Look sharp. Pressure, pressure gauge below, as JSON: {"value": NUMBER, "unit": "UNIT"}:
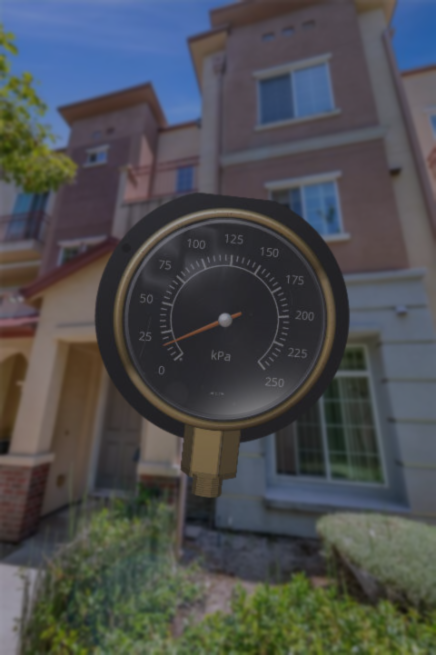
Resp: {"value": 15, "unit": "kPa"}
